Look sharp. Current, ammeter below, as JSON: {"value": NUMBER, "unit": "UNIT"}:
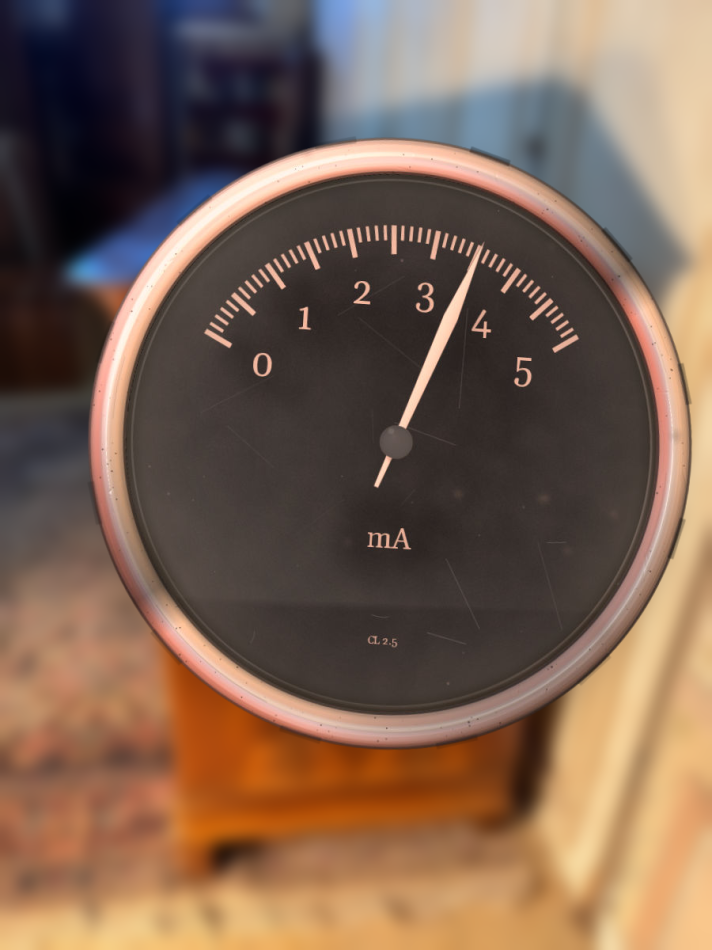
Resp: {"value": 3.5, "unit": "mA"}
